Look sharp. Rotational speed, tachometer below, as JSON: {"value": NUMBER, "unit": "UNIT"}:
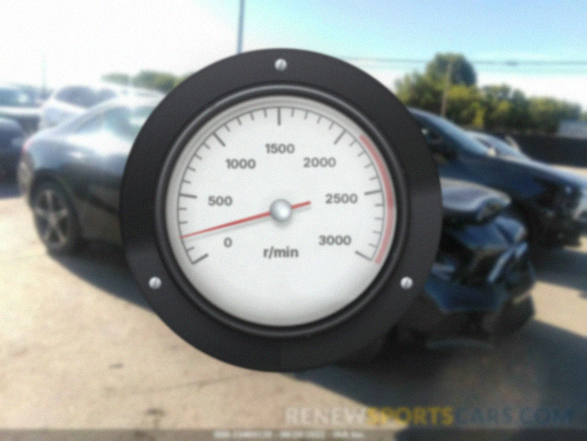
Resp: {"value": 200, "unit": "rpm"}
